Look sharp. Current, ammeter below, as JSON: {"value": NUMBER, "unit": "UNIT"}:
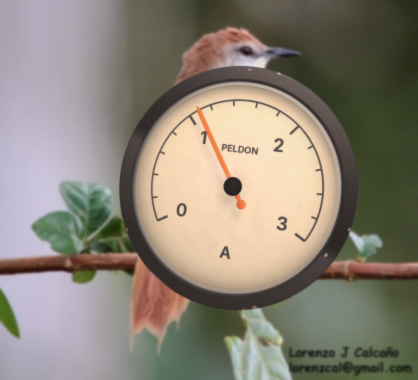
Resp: {"value": 1.1, "unit": "A"}
